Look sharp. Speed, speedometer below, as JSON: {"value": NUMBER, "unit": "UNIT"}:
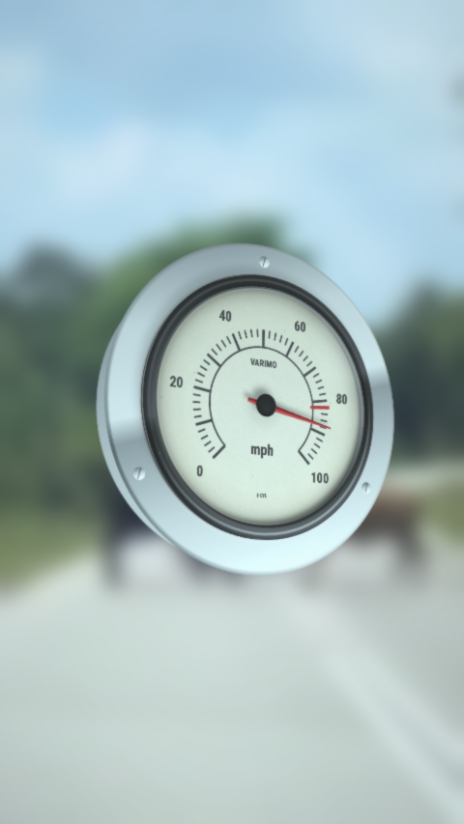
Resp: {"value": 88, "unit": "mph"}
